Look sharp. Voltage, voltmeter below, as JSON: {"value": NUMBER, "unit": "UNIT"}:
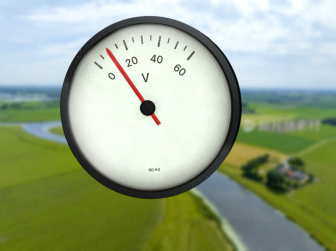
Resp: {"value": 10, "unit": "V"}
